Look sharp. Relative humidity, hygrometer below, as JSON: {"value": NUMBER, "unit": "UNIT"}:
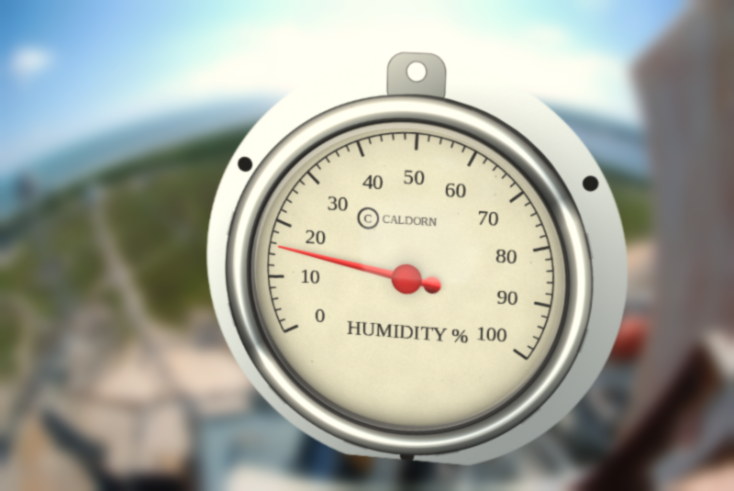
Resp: {"value": 16, "unit": "%"}
